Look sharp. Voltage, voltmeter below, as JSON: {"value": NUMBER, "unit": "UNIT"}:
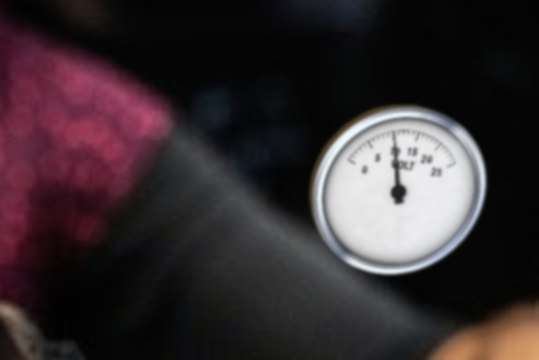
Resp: {"value": 10, "unit": "V"}
